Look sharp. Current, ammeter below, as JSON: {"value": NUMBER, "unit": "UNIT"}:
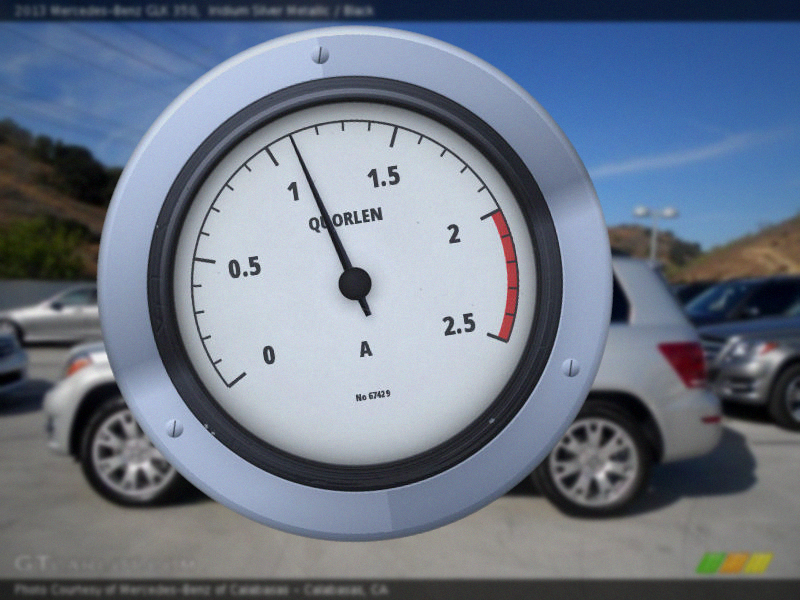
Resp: {"value": 1.1, "unit": "A"}
